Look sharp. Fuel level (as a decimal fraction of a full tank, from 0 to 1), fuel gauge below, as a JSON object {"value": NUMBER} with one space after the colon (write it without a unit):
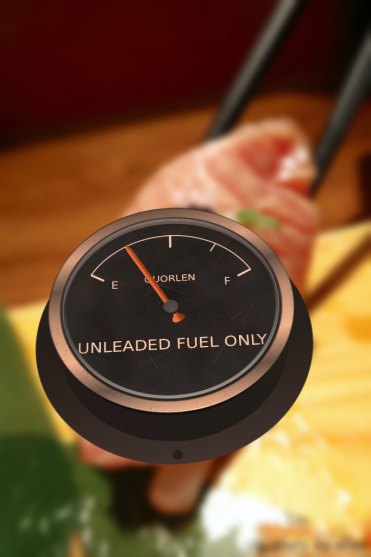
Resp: {"value": 0.25}
